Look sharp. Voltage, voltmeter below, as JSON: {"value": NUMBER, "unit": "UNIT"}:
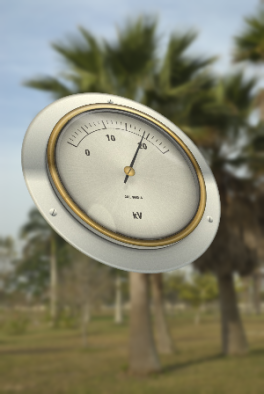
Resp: {"value": 19, "unit": "kV"}
